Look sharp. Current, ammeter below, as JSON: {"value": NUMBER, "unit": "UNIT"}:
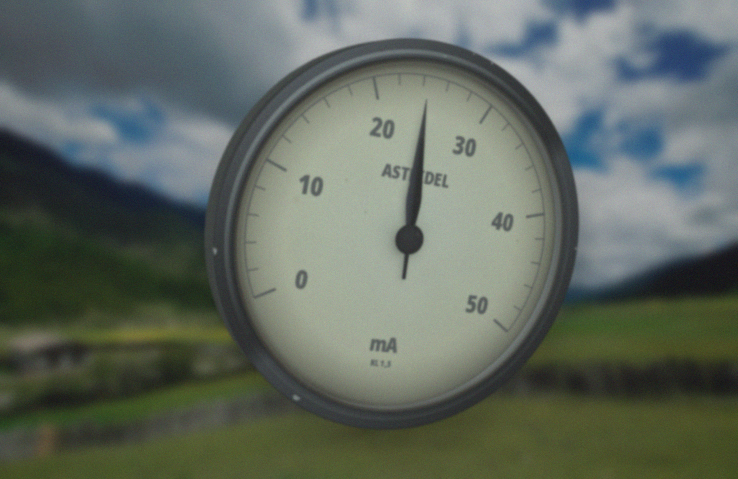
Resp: {"value": 24, "unit": "mA"}
